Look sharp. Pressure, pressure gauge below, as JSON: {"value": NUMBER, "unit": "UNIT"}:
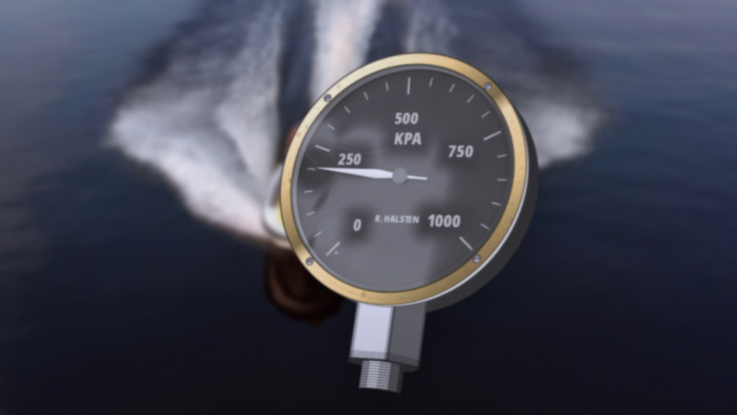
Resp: {"value": 200, "unit": "kPa"}
